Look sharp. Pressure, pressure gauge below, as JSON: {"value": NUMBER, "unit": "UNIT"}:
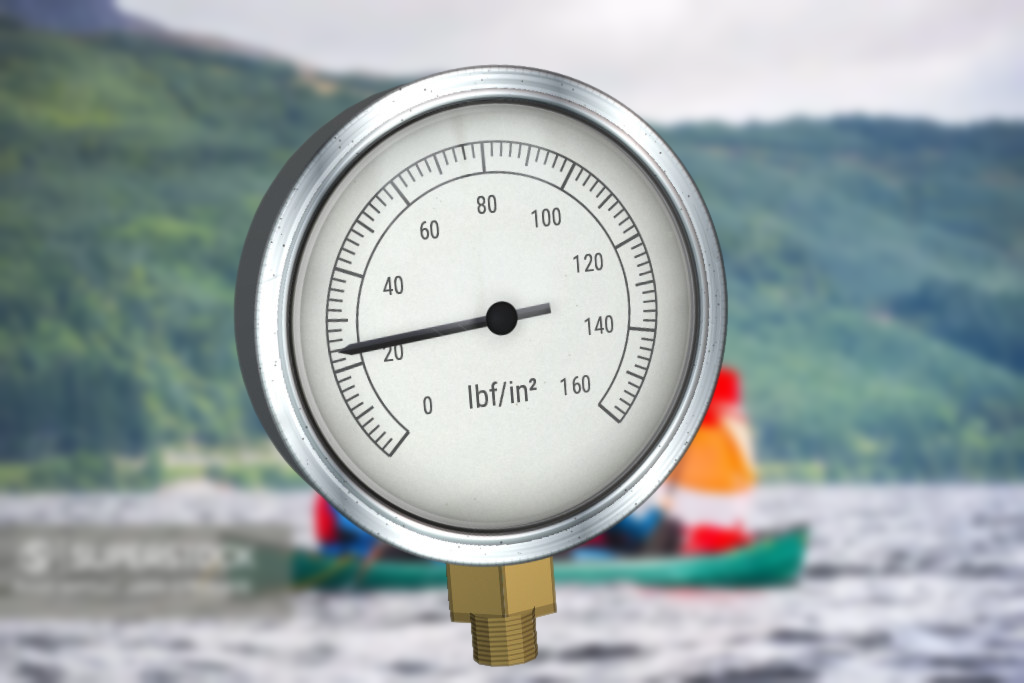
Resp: {"value": 24, "unit": "psi"}
